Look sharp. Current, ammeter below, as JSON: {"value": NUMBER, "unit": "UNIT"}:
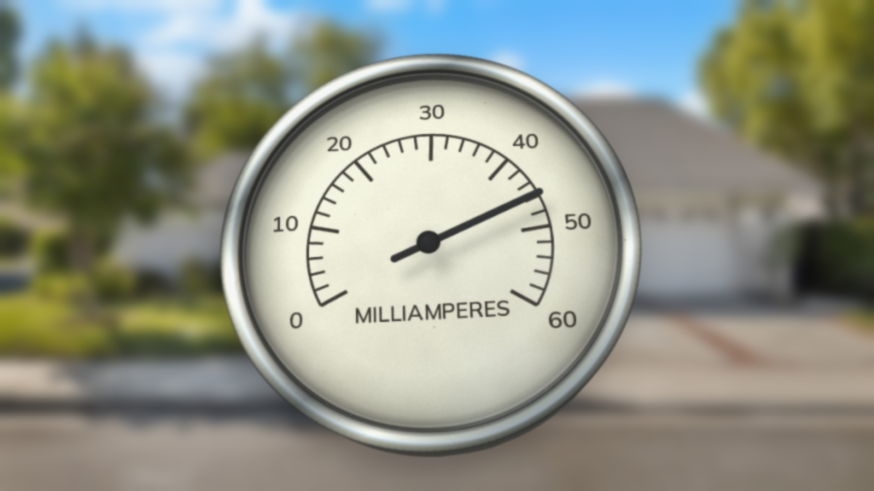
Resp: {"value": 46, "unit": "mA"}
